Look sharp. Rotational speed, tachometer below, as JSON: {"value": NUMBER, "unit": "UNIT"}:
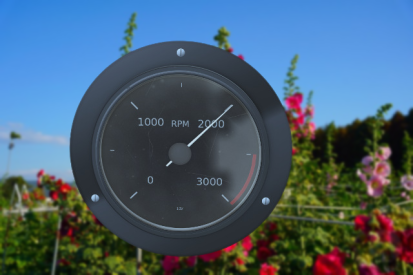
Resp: {"value": 2000, "unit": "rpm"}
